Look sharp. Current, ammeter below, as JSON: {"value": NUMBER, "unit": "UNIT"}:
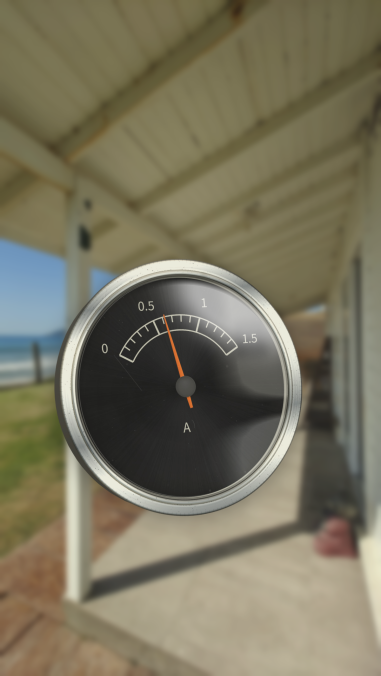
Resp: {"value": 0.6, "unit": "A"}
